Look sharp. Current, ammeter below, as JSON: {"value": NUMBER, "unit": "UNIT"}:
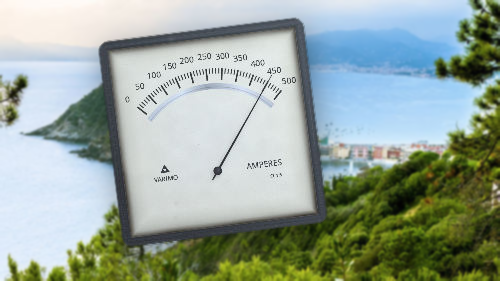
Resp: {"value": 450, "unit": "A"}
